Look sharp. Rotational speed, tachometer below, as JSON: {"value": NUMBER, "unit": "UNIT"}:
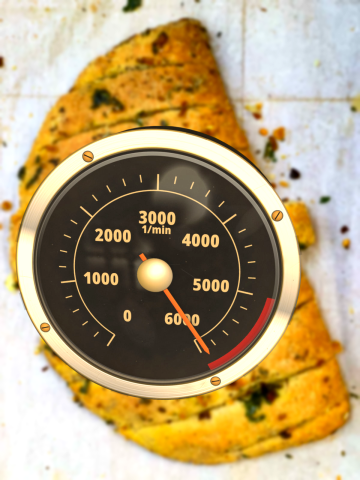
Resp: {"value": 5900, "unit": "rpm"}
